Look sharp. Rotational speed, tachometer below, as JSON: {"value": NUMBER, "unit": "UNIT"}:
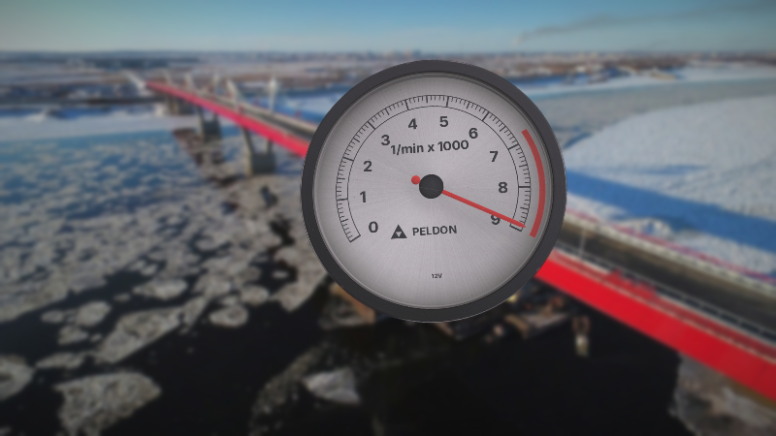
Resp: {"value": 8900, "unit": "rpm"}
